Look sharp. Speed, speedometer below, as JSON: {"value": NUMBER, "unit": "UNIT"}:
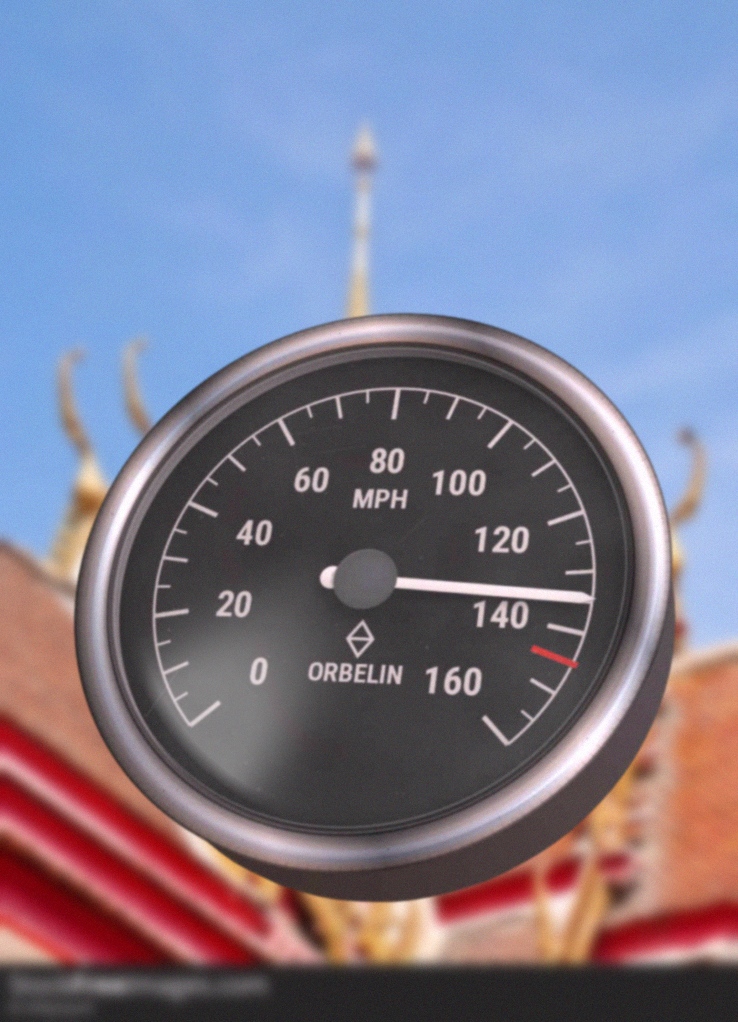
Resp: {"value": 135, "unit": "mph"}
